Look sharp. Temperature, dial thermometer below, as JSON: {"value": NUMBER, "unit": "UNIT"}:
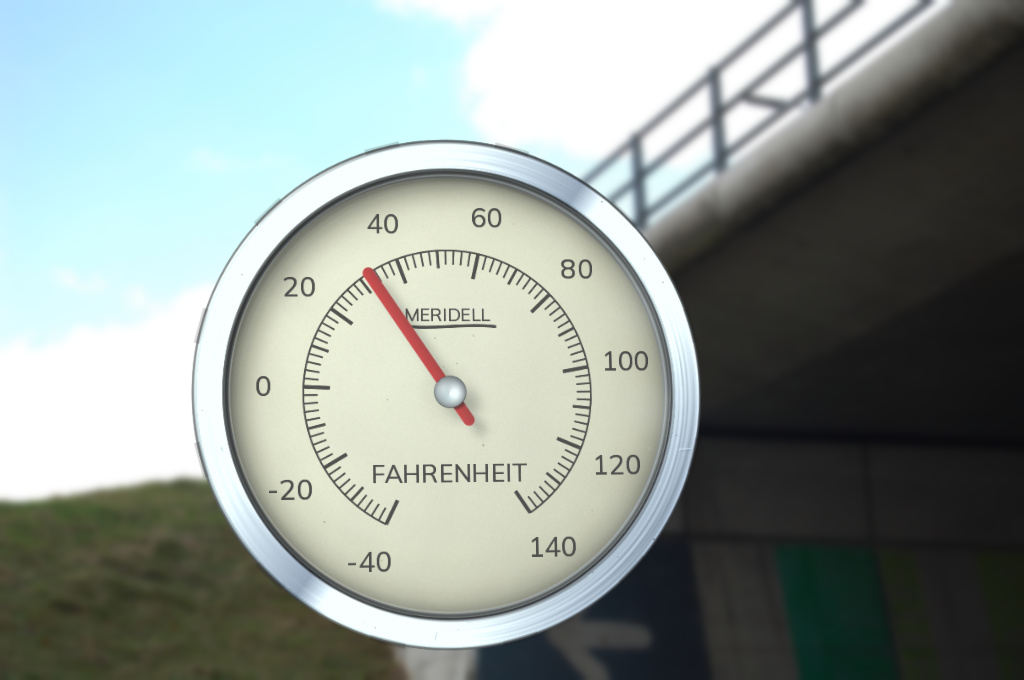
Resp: {"value": 32, "unit": "°F"}
